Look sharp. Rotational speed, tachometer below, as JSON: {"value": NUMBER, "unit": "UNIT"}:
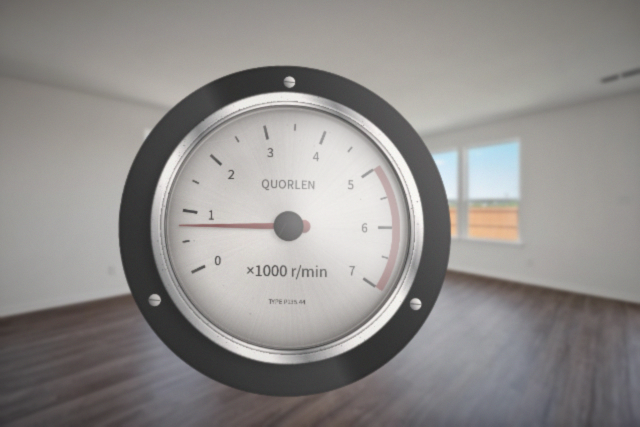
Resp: {"value": 750, "unit": "rpm"}
